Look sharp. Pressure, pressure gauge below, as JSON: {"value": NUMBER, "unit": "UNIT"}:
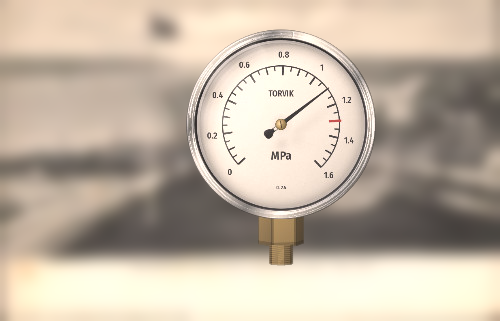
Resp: {"value": 1.1, "unit": "MPa"}
